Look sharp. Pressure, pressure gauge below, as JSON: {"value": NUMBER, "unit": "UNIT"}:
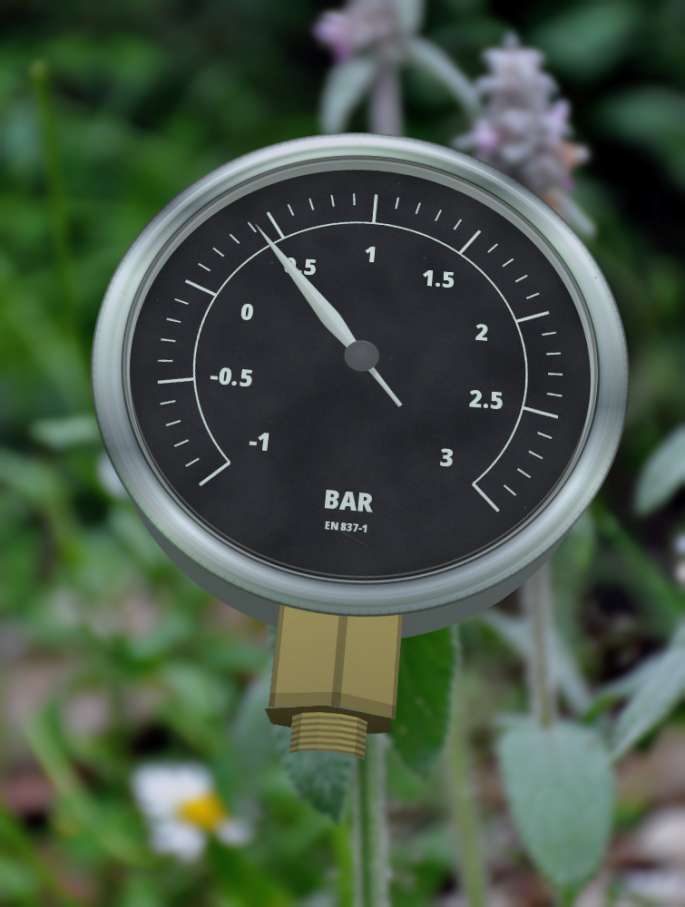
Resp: {"value": 0.4, "unit": "bar"}
